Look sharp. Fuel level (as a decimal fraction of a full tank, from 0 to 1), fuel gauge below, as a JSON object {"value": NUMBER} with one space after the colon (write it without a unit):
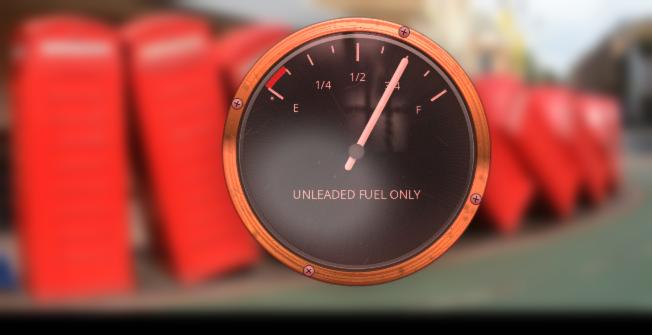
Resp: {"value": 0.75}
